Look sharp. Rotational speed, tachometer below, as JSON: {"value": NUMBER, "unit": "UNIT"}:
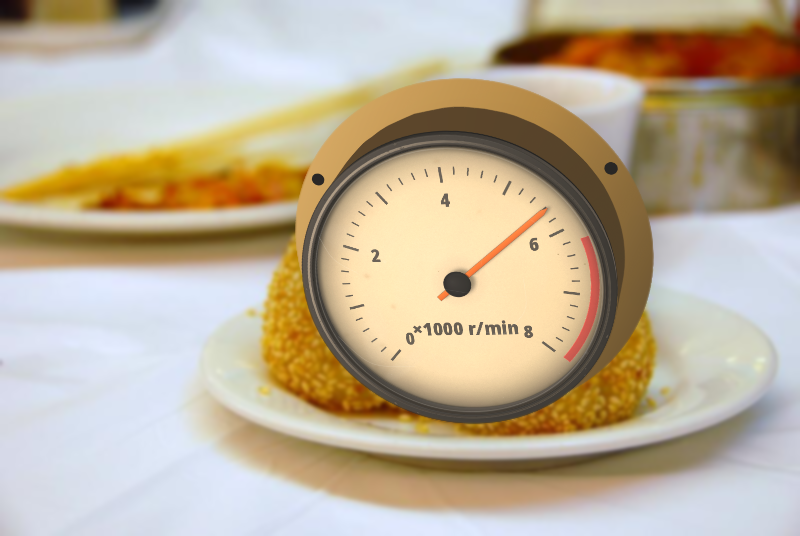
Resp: {"value": 5600, "unit": "rpm"}
